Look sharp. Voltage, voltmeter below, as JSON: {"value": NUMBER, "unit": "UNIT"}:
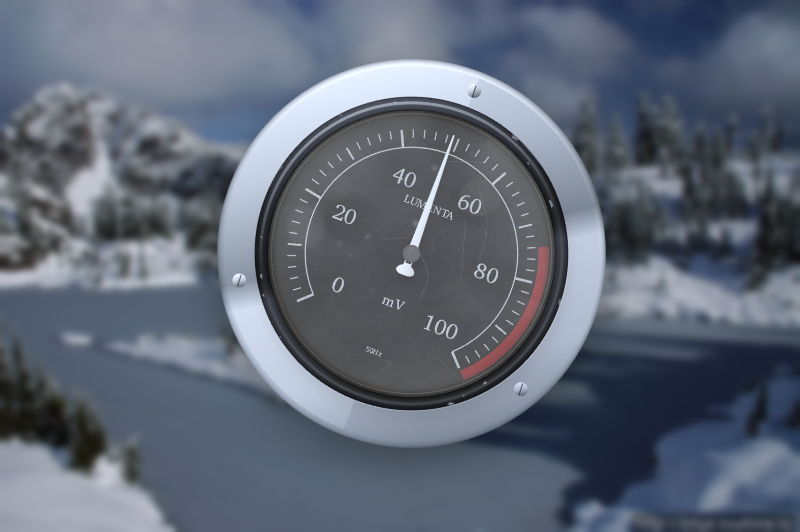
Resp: {"value": 49, "unit": "mV"}
